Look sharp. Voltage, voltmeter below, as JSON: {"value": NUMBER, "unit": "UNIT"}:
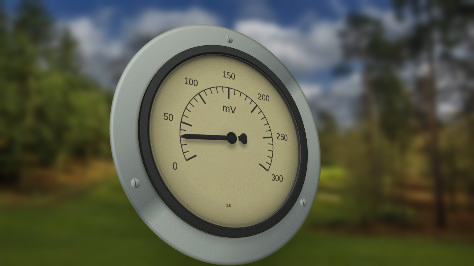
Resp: {"value": 30, "unit": "mV"}
